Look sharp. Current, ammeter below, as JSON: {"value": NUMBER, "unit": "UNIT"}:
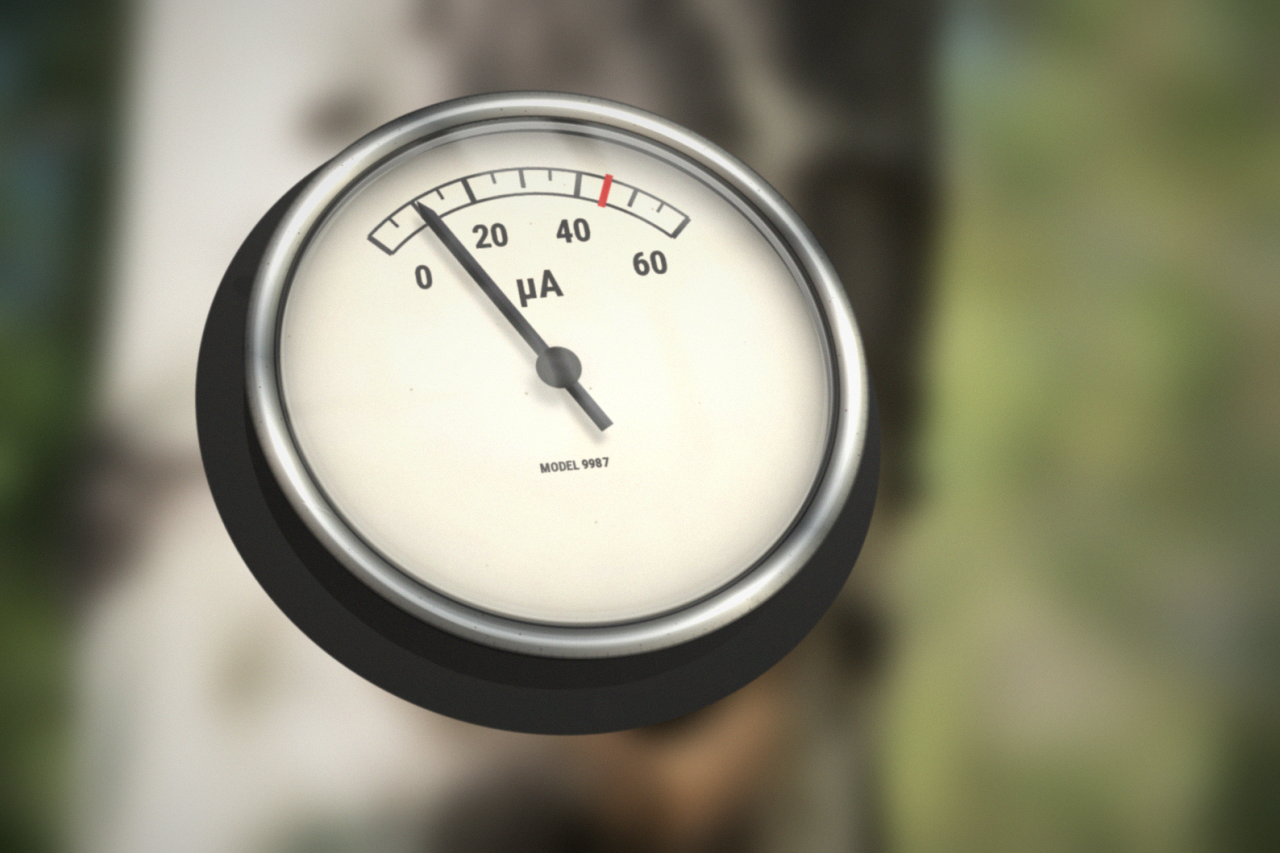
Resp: {"value": 10, "unit": "µA"}
